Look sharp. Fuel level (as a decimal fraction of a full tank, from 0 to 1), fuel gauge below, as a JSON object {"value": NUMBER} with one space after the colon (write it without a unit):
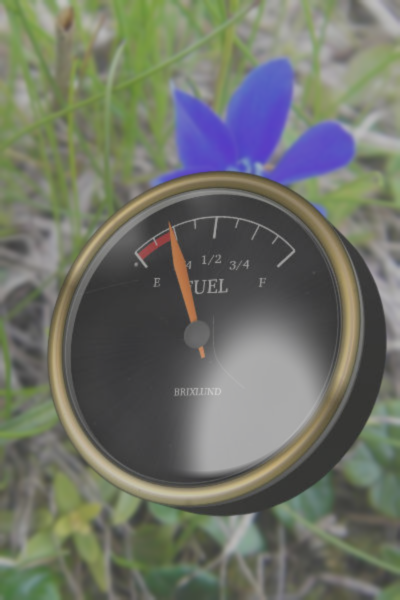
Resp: {"value": 0.25}
